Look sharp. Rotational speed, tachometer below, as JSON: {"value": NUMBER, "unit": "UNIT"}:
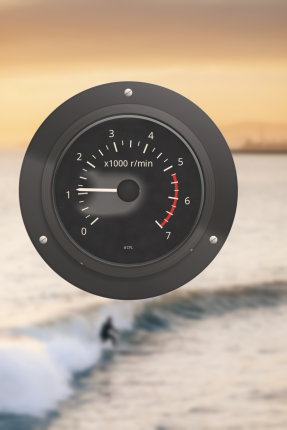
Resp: {"value": 1125, "unit": "rpm"}
